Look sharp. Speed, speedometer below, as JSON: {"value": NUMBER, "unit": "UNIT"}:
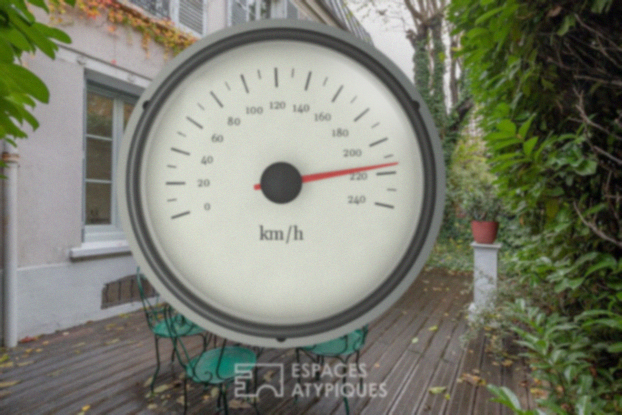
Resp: {"value": 215, "unit": "km/h"}
